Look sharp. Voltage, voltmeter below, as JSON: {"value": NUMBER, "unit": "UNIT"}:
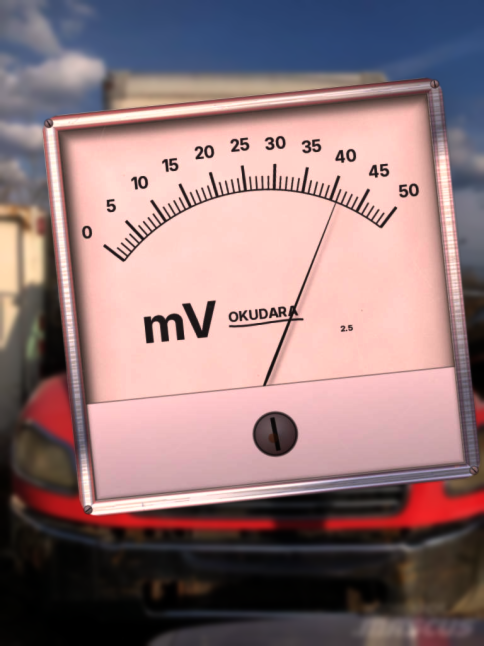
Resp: {"value": 41, "unit": "mV"}
